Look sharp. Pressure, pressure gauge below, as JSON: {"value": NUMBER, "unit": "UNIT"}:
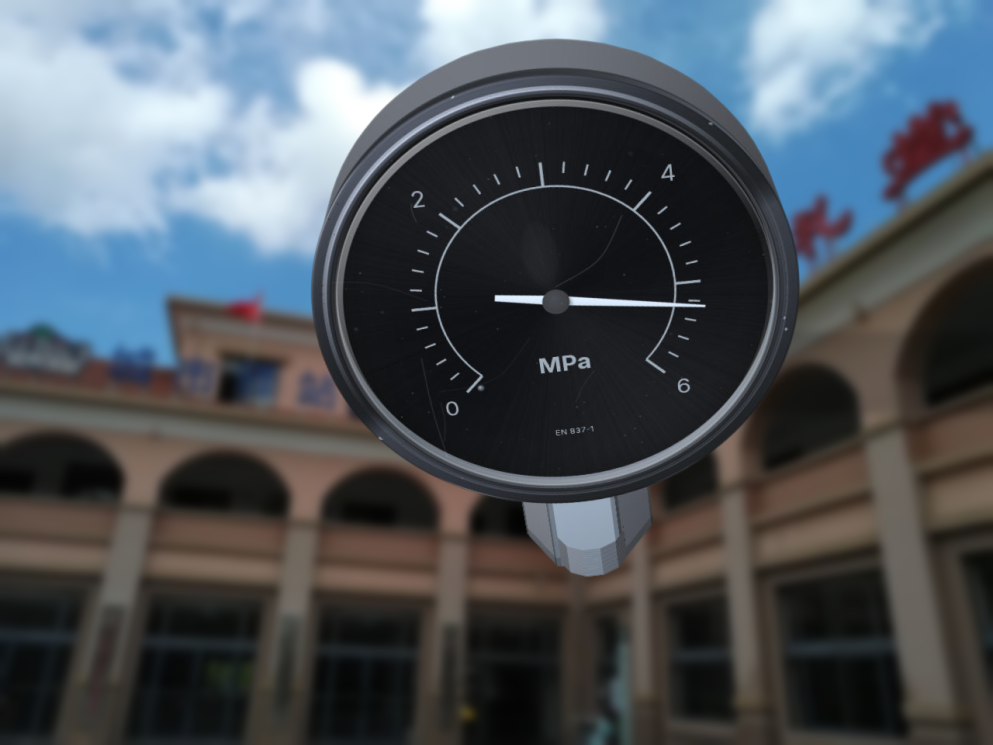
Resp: {"value": 5.2, "unit": "MPa"}
